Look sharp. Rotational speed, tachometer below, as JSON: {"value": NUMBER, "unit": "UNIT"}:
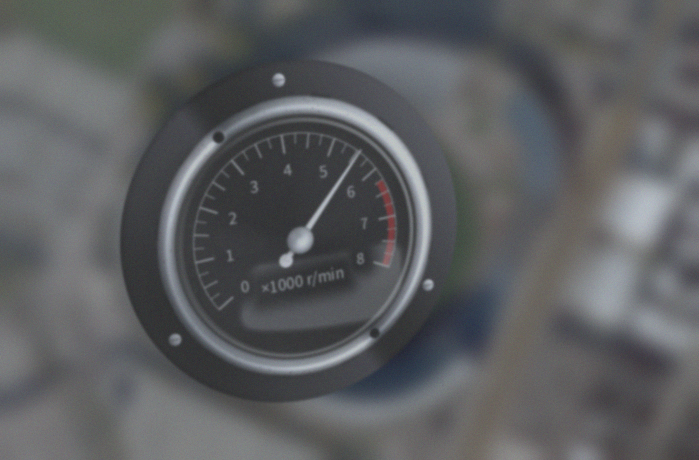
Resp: {"value": 5500, "unit": "rpm"}
